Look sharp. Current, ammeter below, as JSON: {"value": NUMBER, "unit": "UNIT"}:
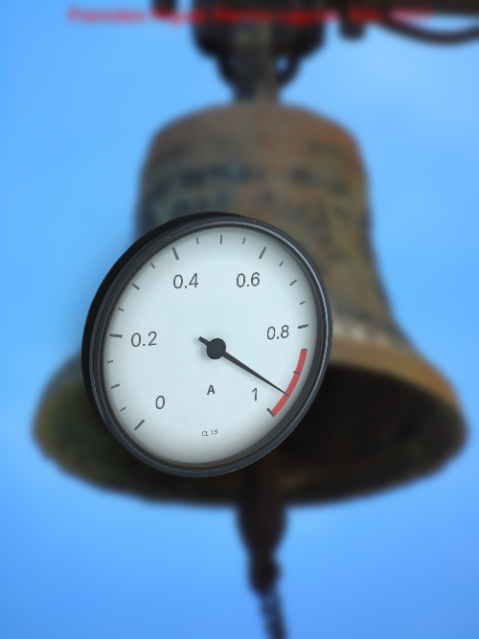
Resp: {"value": 0.95, "unit": "A"}
